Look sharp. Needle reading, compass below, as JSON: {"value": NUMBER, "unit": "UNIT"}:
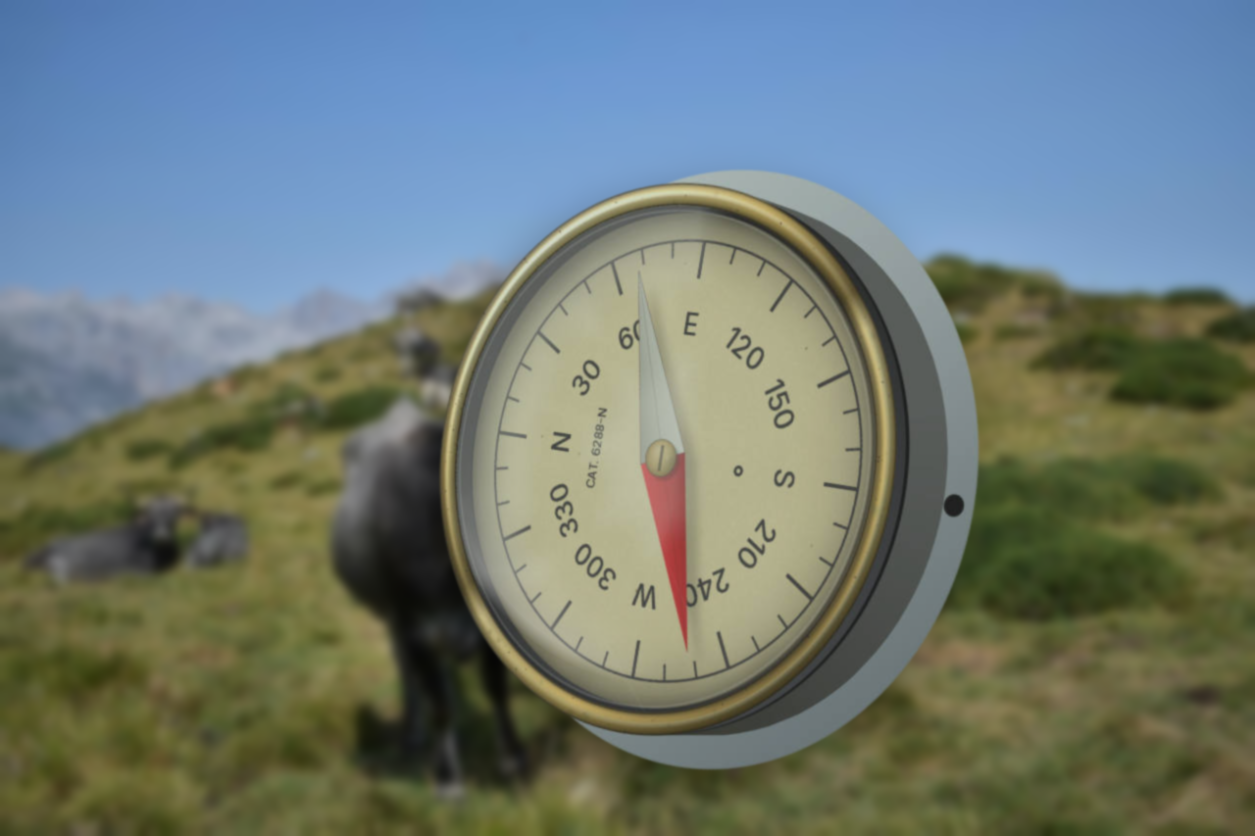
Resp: {"value": 250, "unit": "°"}
